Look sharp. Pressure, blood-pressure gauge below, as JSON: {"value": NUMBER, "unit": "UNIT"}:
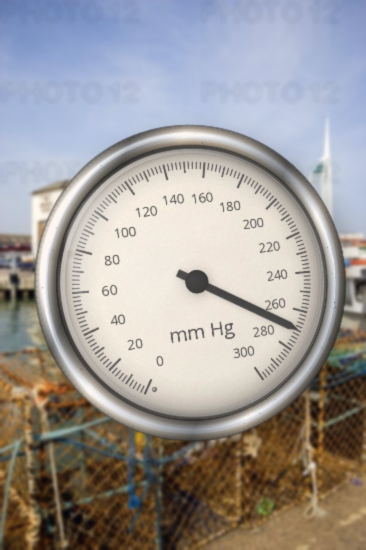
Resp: {"value": 270, "unit": "mmHg"}
